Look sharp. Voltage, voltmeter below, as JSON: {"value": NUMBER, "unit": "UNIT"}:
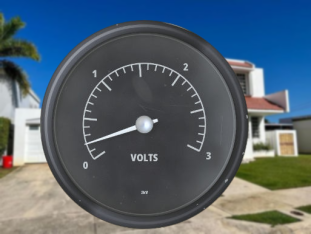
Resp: {"value": 0.2, "unit": "V"}
